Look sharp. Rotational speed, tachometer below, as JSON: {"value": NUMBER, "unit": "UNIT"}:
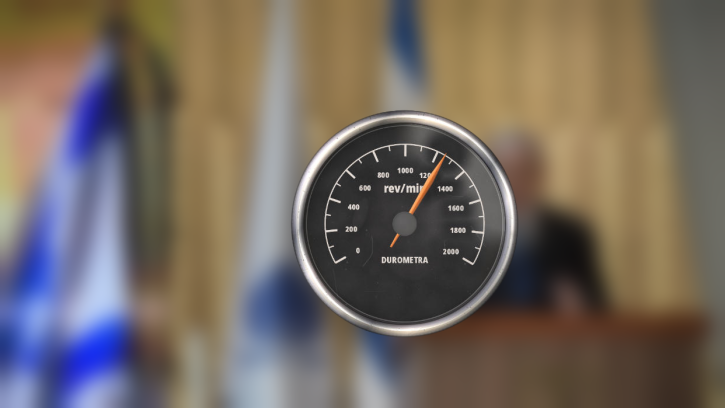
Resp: {"value": 1250, "unit": "rpm"}
